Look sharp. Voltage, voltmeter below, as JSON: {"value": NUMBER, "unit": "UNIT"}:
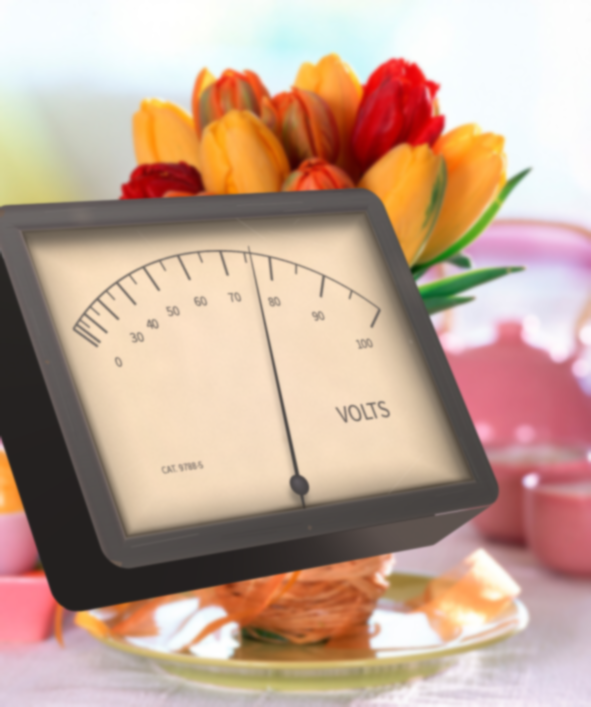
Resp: {"value": 75, "unit": "V"}
